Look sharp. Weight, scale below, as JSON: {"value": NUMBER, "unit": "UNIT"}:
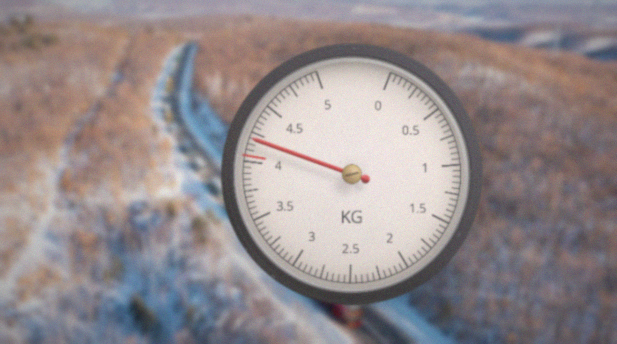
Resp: {"value": 4.2, "unit": "kg"}
